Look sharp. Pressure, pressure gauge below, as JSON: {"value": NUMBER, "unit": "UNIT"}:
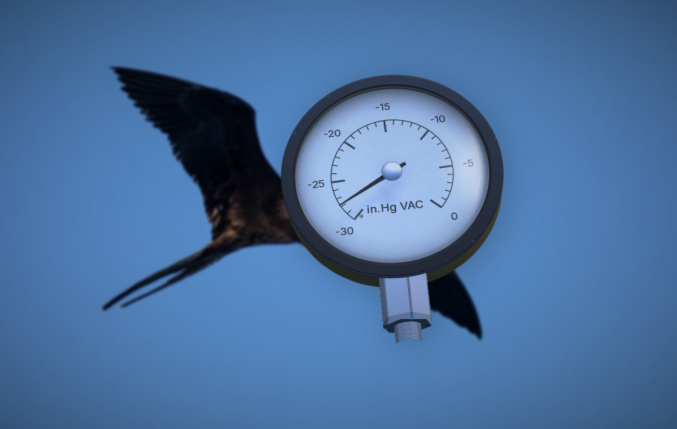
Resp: {"value": -28, "unit": "inHg"}
